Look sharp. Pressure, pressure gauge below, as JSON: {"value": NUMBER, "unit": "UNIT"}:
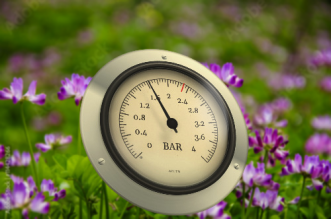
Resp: {"value": 1.6, "unit": "bar"}
